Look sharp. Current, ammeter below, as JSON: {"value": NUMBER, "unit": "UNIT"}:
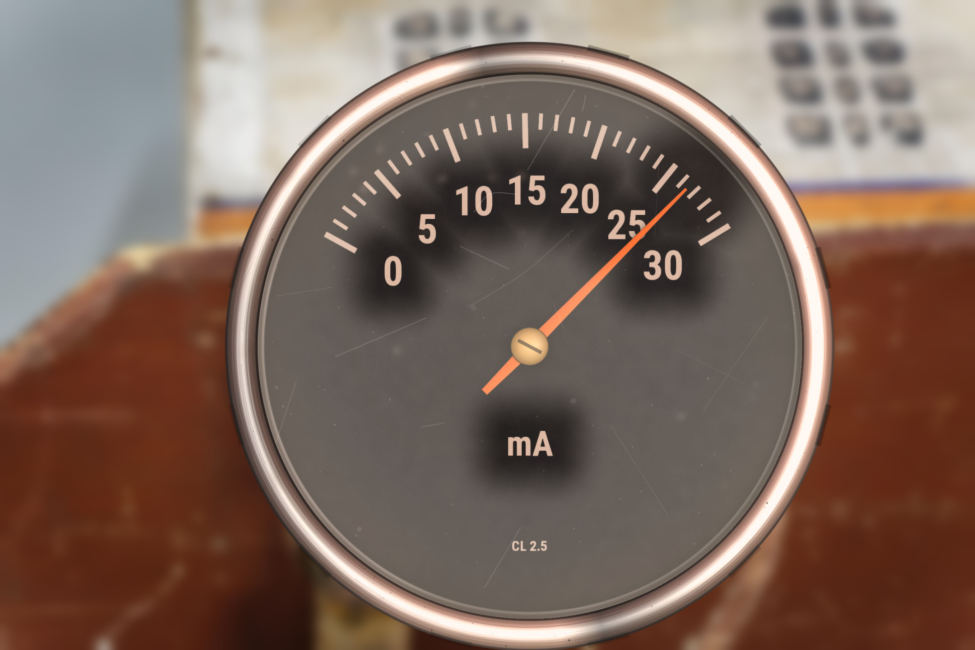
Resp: {"value": 26.5, "unit": "mA"}
